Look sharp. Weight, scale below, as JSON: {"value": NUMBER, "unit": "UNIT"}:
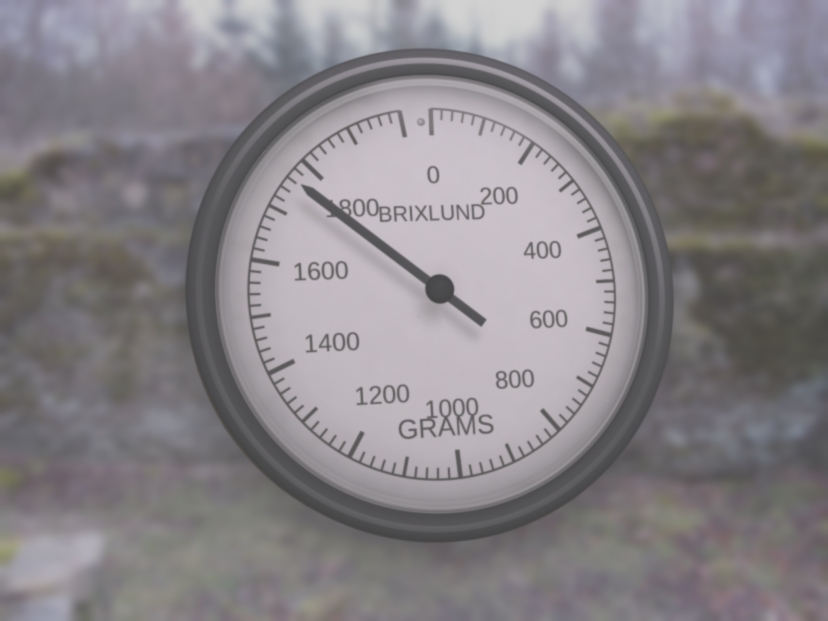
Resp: {"value": 1760, "unit": "g"}
